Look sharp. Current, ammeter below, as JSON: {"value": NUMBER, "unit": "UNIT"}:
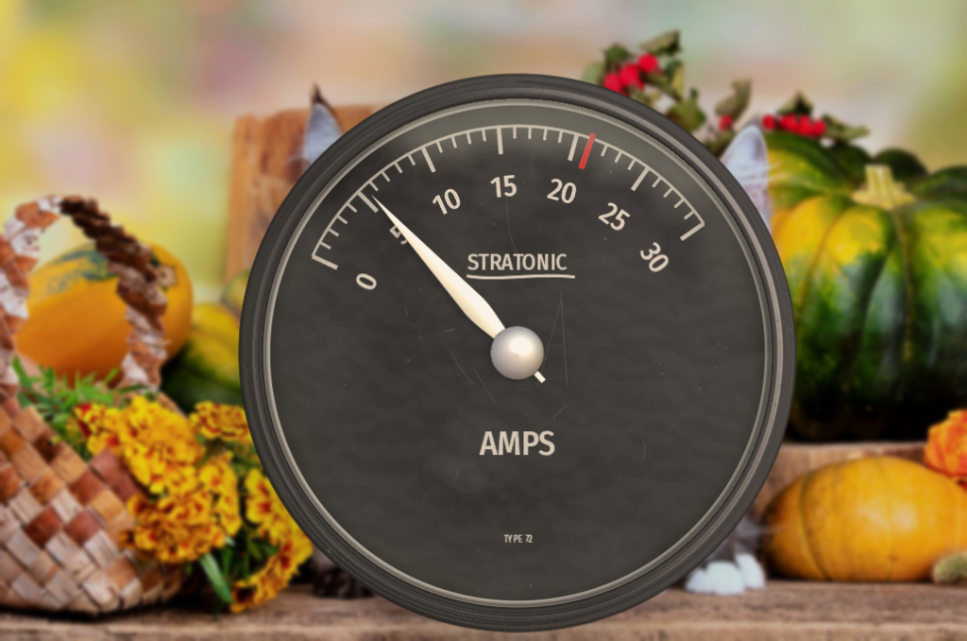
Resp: {"value": 5.5, "unit": "A"}
